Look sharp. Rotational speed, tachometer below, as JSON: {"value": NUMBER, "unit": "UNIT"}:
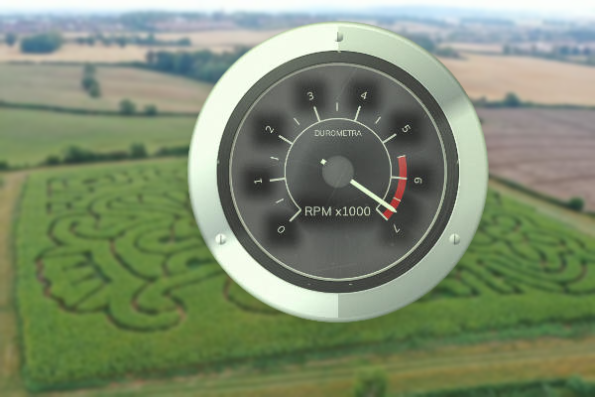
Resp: {"value": 6750, "unit": "rpm"}
